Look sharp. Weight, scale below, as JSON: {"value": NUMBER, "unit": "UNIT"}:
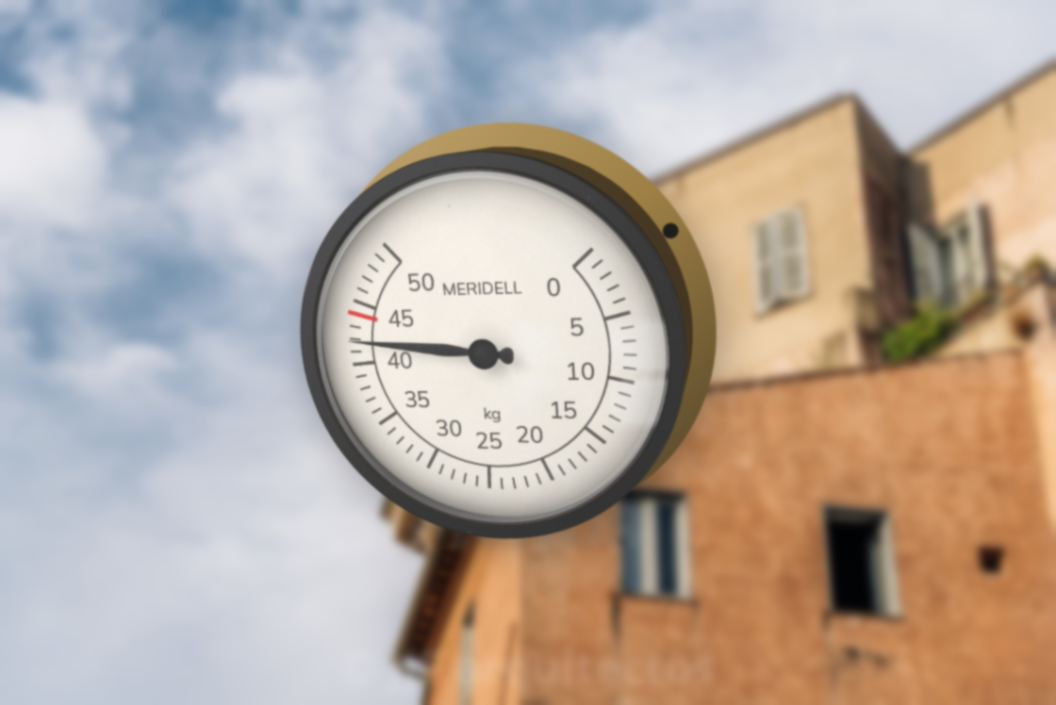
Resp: {"value": 42, "unit": "kg"}
